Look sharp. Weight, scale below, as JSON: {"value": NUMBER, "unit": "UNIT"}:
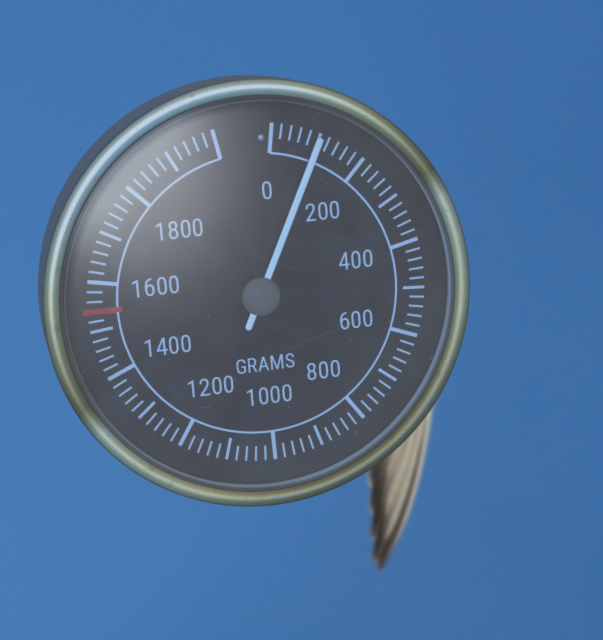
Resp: {"value": 100, "unit": "g"}
